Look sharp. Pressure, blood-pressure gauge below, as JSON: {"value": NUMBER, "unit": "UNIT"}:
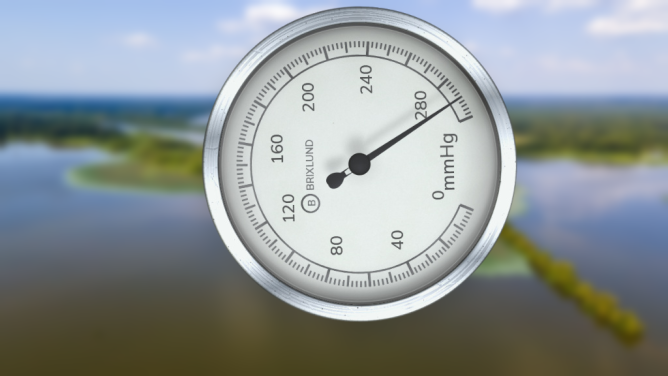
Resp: {"value": 290, "unit": "mmHg"}
